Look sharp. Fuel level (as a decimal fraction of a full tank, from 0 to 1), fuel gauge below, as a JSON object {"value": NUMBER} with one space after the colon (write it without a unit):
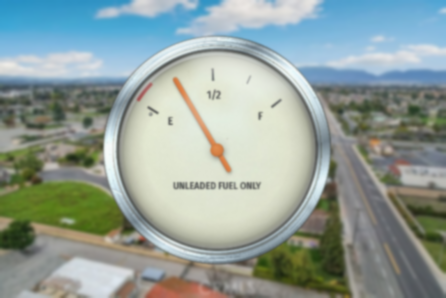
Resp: {"value": 0.25}
